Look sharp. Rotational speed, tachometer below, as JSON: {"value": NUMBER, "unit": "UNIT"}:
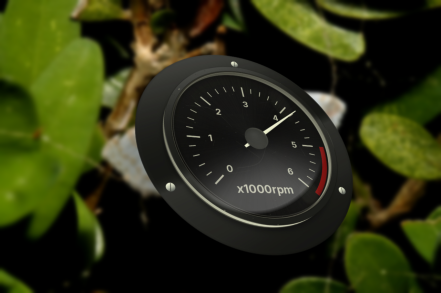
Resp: {"value": 4200, "unit": "rpm"}
